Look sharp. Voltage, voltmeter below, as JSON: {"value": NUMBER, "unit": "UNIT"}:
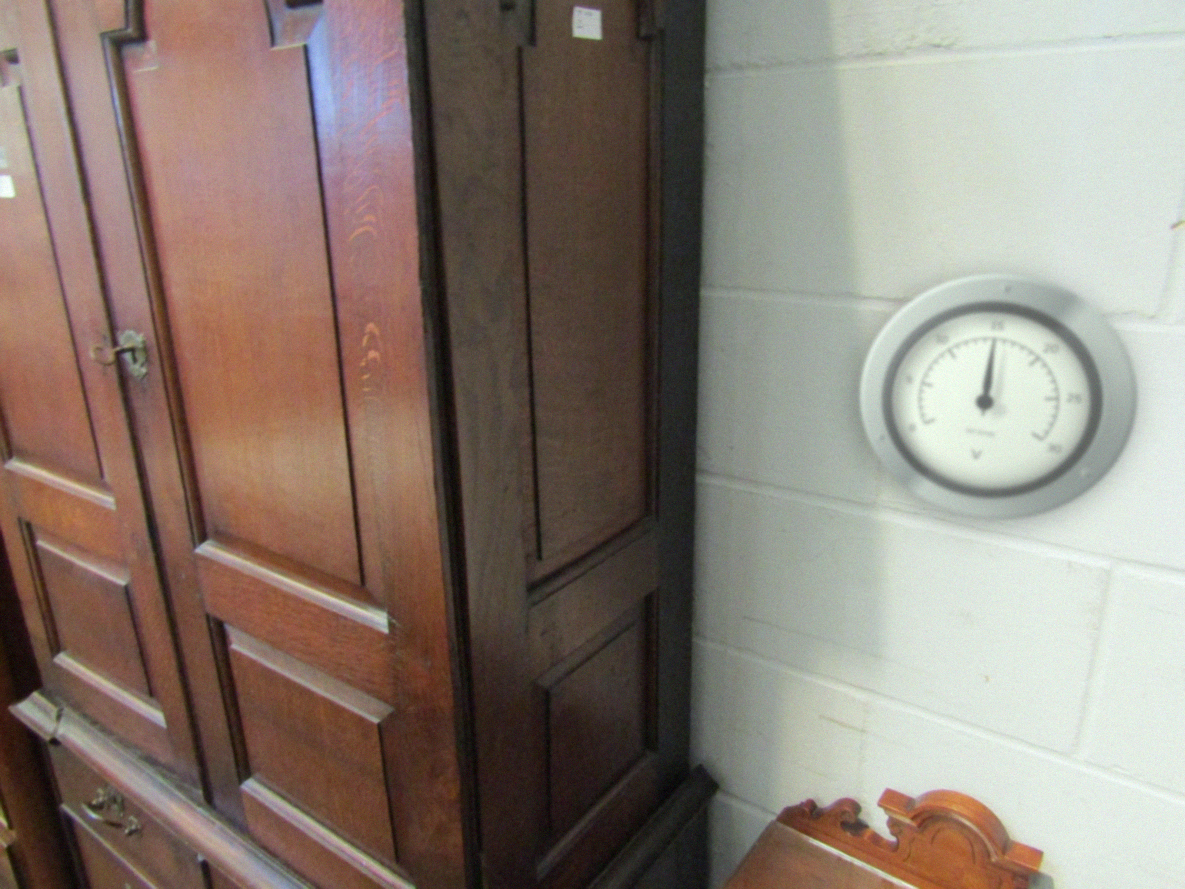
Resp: {"value": 15, "unit": "V"}
